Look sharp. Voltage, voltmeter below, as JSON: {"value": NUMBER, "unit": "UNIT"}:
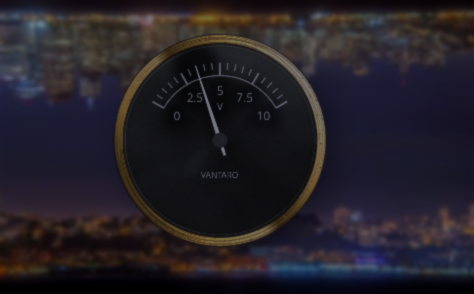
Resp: {"value": 3.5, "unit": "V"}
